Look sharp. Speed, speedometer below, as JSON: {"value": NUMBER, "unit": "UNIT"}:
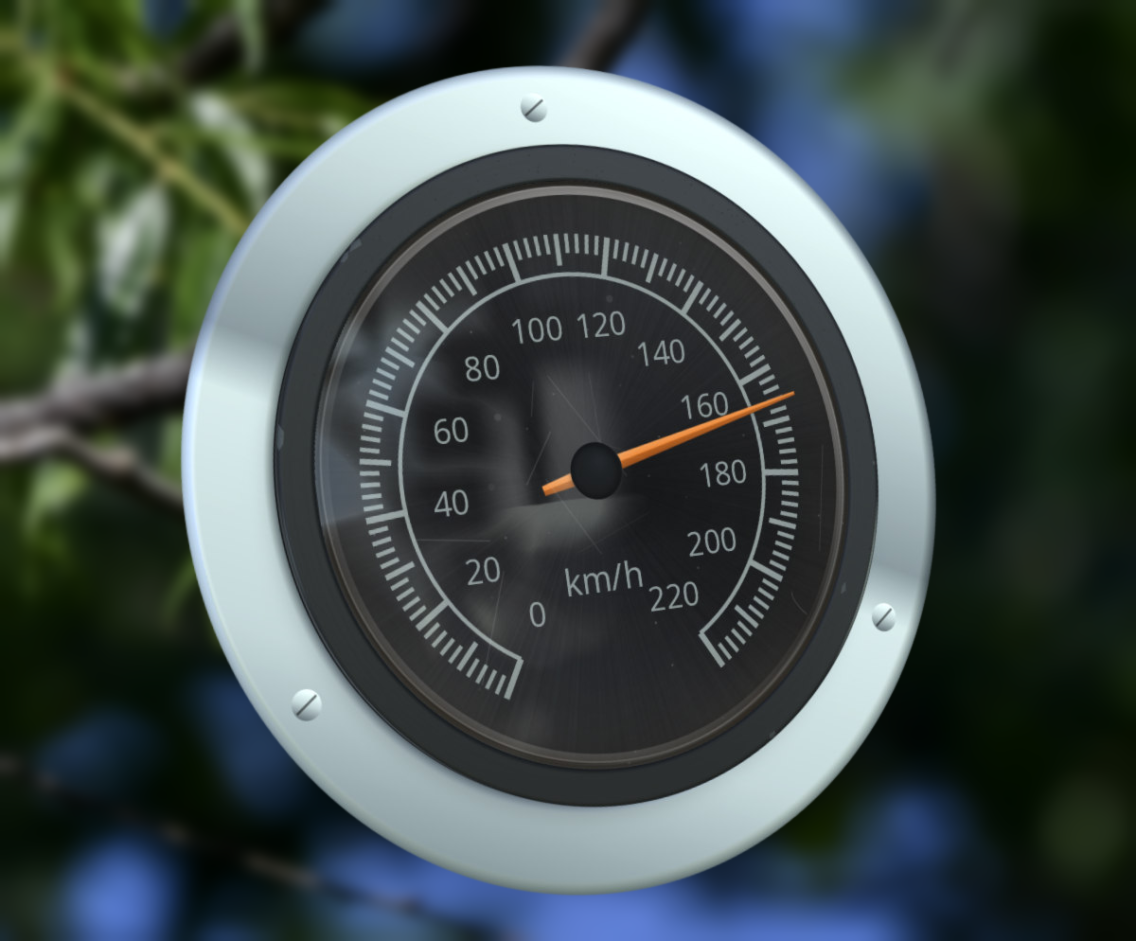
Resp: {"value": 166, "unit": "km/h"}
